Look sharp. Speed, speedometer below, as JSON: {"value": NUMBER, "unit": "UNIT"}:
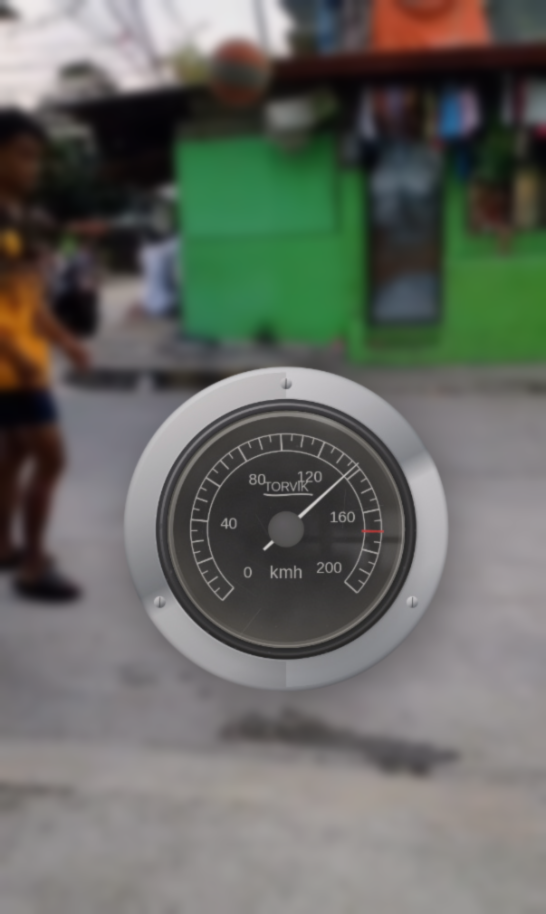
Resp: {"value": 137.5, "unit": "km/h"}
